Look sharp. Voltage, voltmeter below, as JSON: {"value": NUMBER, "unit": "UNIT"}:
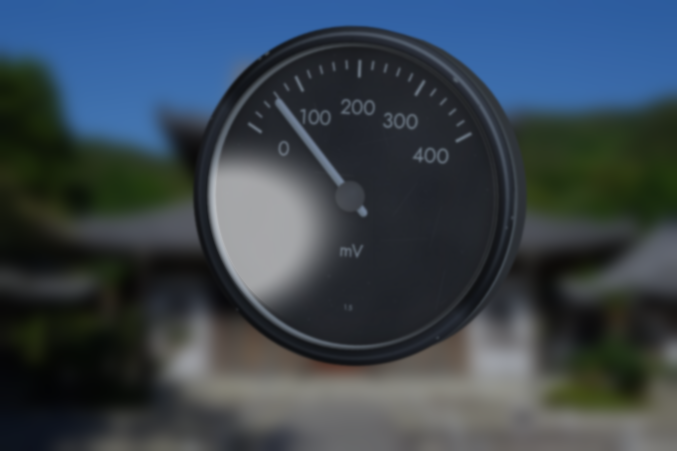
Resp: {"value": 60, "unit": "mV"}
